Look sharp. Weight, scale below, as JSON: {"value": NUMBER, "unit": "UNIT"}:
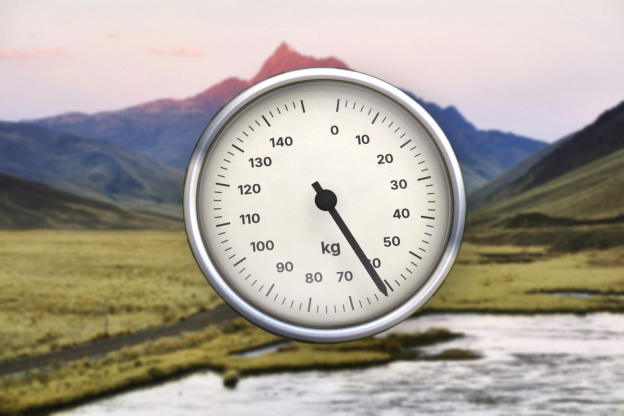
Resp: {"value": 62, "unit": "kg"}
